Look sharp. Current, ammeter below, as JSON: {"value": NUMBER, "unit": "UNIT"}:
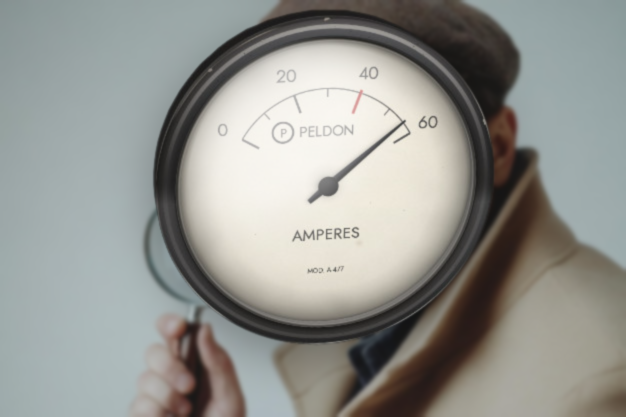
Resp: {"value": 55, "unit": "A"}
